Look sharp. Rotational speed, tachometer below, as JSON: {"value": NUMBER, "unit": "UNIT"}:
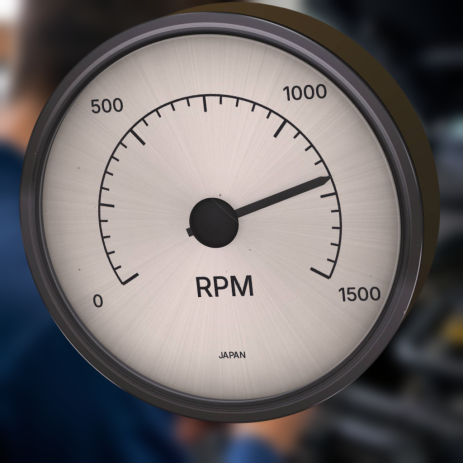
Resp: {"value": 1200, "unit": "rpm"}
